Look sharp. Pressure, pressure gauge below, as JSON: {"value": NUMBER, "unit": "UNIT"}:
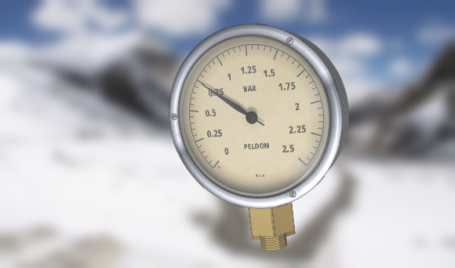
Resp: {"value": 0.75, "unit": "bar"}
